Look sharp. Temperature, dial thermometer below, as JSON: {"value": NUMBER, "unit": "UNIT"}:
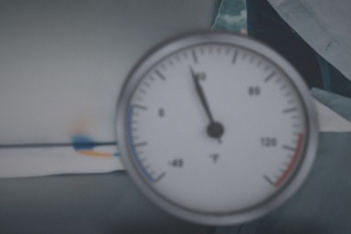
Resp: {"value": 36, "unit": "°F"}
